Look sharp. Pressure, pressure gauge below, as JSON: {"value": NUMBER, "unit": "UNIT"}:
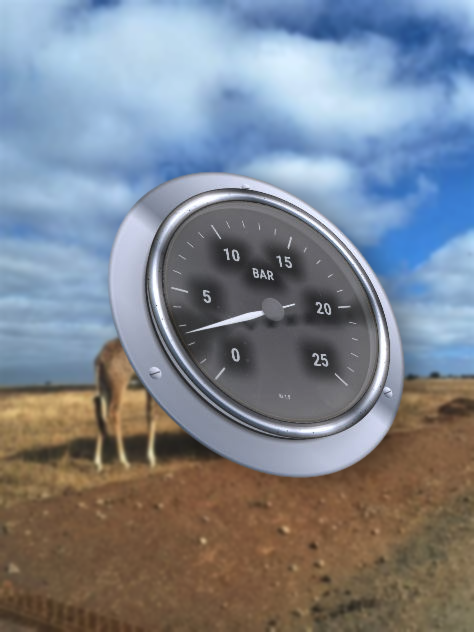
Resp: {"value": 2.5, "unit": "bar"}
